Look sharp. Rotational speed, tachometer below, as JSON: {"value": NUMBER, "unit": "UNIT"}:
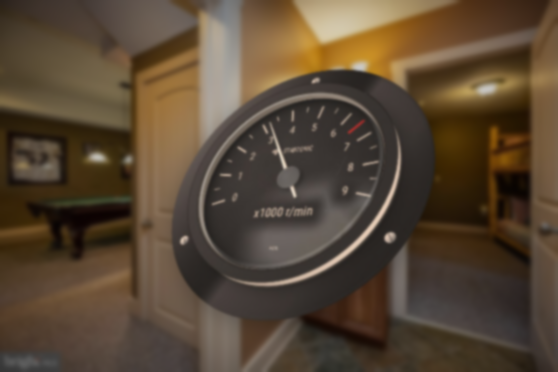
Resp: {"value": 3250, "unit": "rpm"}
